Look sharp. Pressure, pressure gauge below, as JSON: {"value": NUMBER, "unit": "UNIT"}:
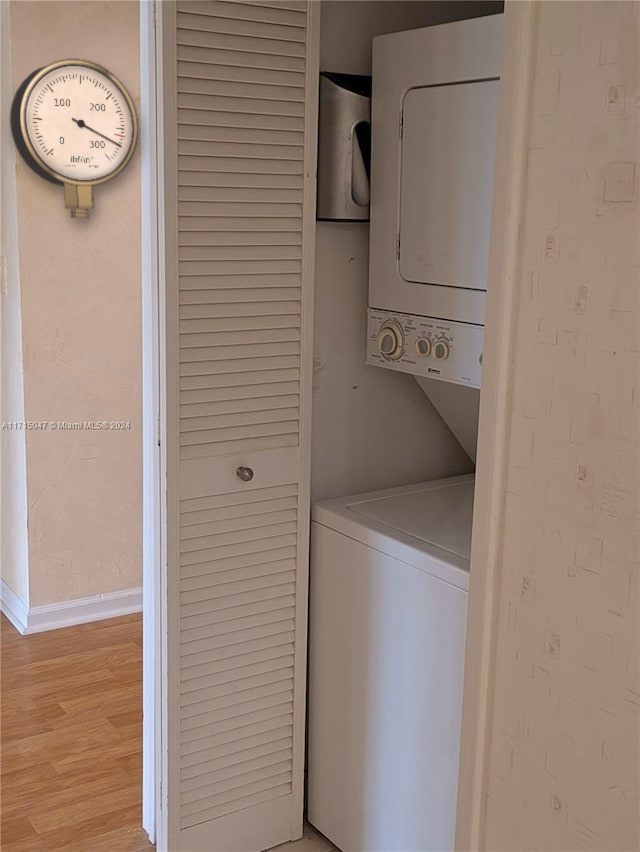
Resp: {"value": 275, "unit": "psi"}
